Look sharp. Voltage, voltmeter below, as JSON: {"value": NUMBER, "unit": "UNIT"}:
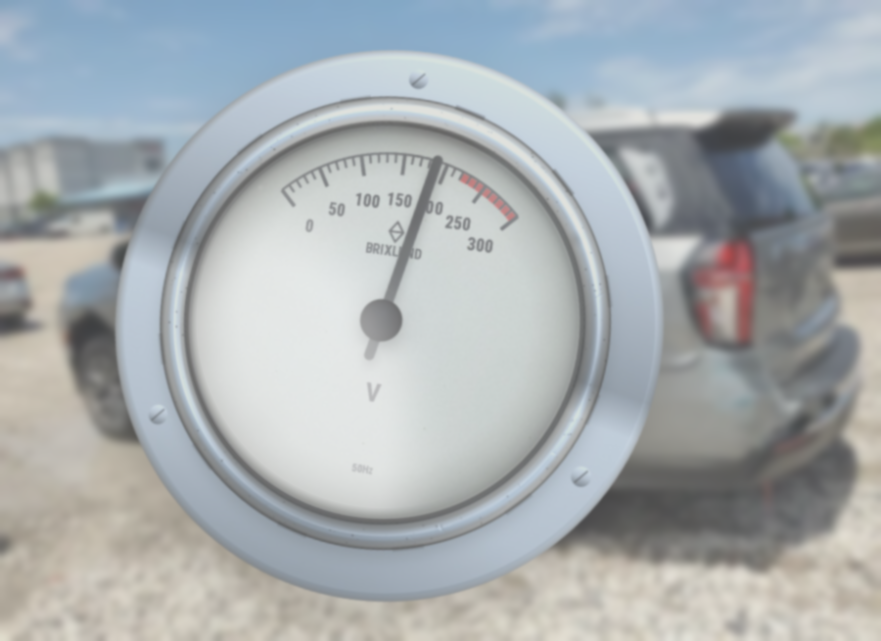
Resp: {"value": 190, "unit": "V"}
